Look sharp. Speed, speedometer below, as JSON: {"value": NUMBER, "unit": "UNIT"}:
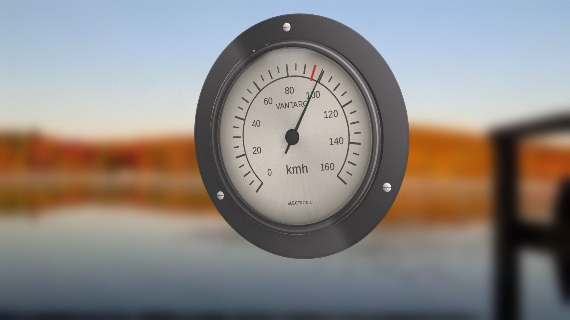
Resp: {"value": 100, "unit": "km/h"}
